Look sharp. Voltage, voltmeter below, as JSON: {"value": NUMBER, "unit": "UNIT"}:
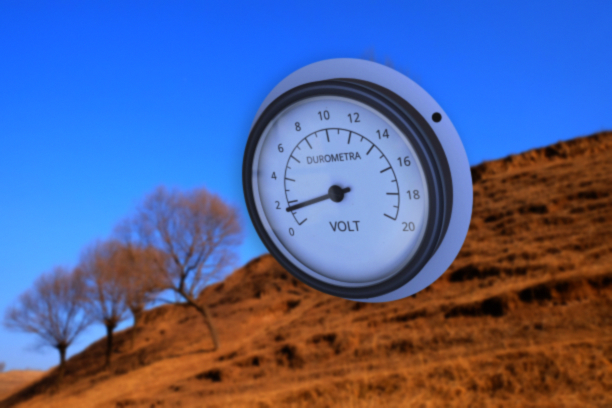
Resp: {"value": 1.5, "unit": "V"}
